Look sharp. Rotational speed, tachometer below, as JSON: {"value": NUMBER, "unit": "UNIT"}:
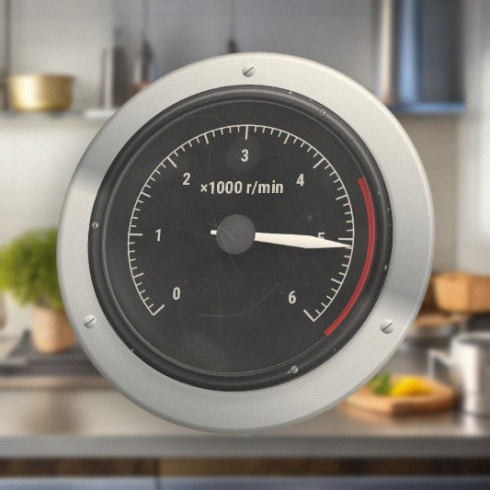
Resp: {"value": 5100, "unit": "rpm"}
